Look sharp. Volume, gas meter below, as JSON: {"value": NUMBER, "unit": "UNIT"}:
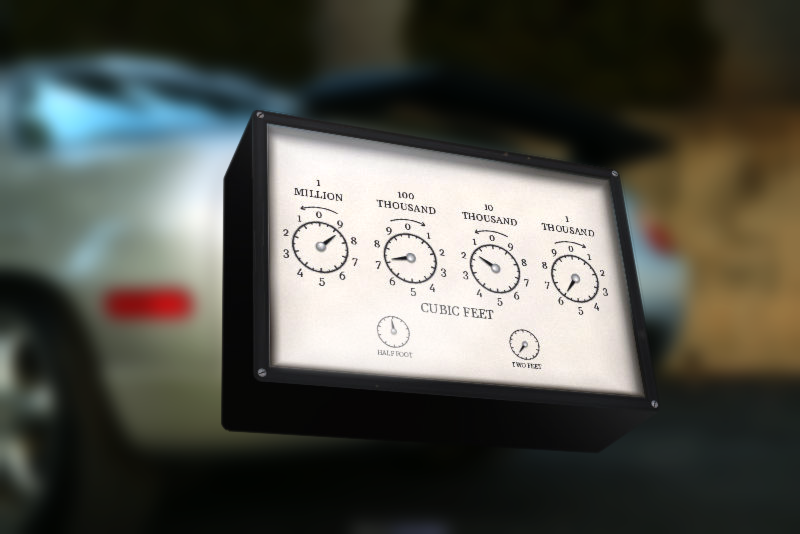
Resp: {"value": 871600, "unit": "ft³"}
